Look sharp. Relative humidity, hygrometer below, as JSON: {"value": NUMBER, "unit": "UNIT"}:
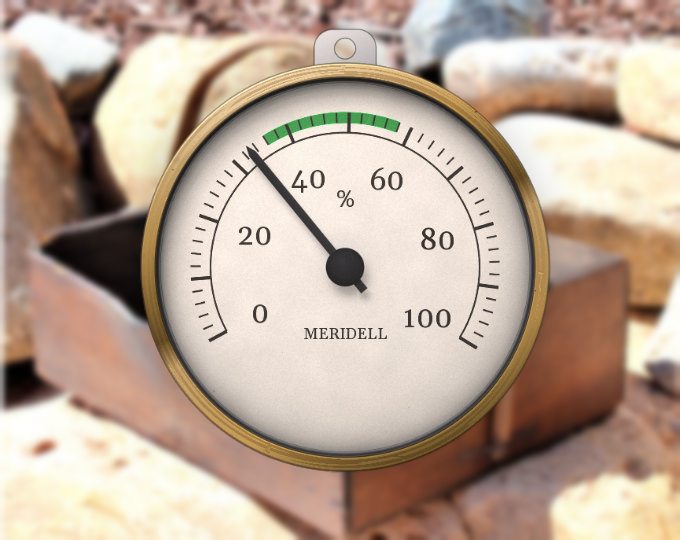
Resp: {"value": 33, "unit": "%"}
